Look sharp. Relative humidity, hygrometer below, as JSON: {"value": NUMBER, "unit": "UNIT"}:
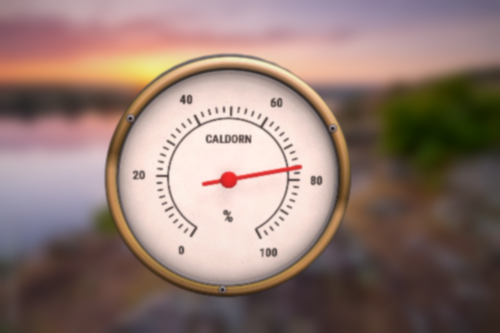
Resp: {"value": 76, "unit": "%"}
